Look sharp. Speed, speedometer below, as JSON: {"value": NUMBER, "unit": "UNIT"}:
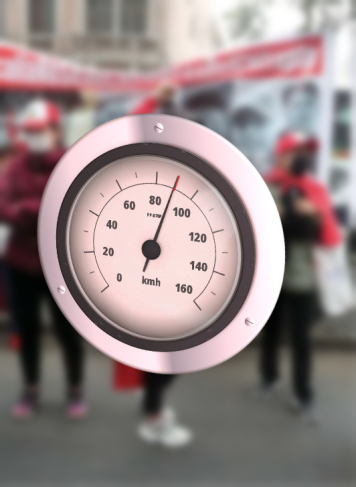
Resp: {"value": 90, "unit": "km/h"}
